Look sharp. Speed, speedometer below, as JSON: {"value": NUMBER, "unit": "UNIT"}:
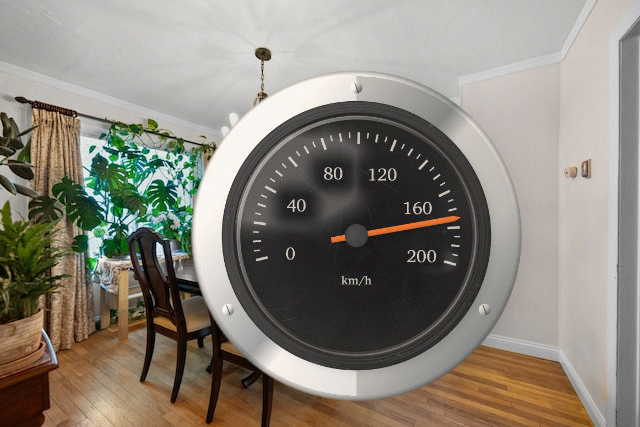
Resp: {"value": 175, "unit": "km/h"}
